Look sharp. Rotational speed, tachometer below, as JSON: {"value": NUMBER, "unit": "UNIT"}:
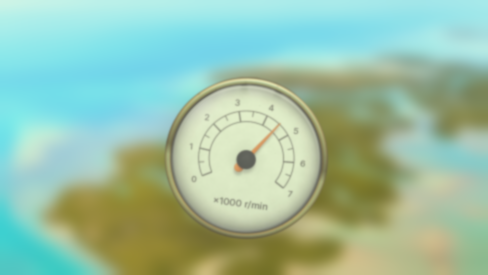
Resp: {"value": 4500, "unit": "rpm"}
